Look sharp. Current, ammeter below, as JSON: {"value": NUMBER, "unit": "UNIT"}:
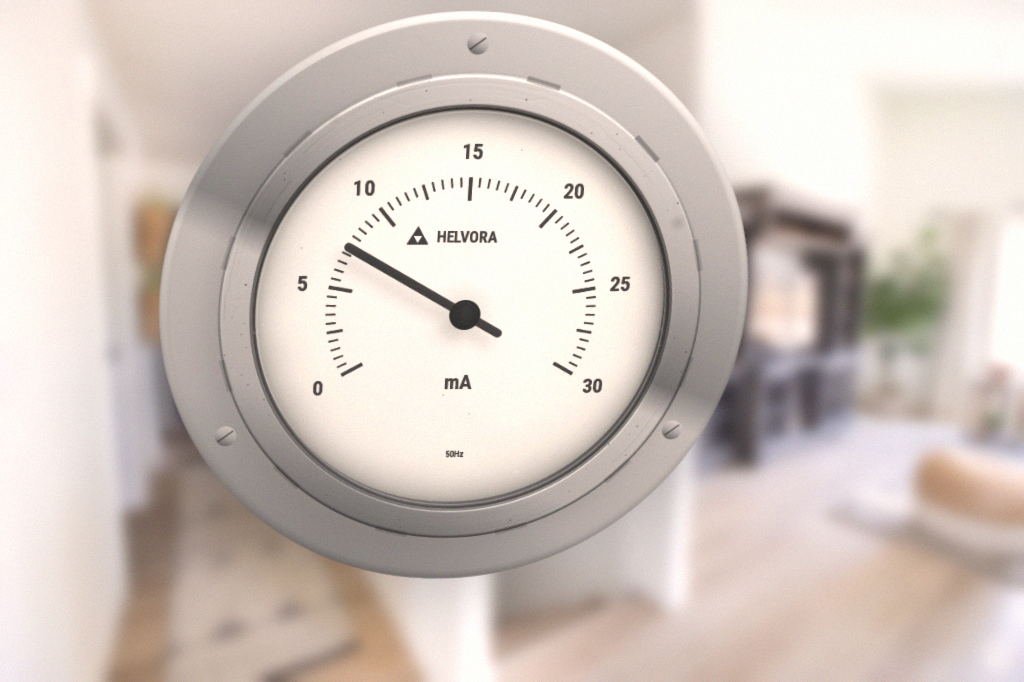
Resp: {"value": 7.5, "unit": "mA"}
